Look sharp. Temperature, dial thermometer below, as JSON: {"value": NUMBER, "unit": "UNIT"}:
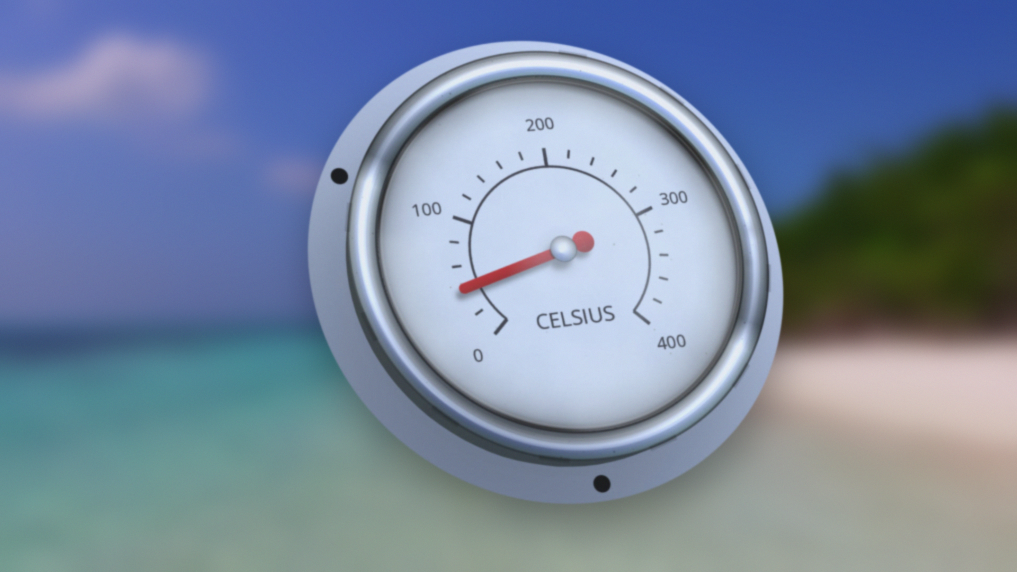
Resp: {"value": 40, "unit": "°C"}
